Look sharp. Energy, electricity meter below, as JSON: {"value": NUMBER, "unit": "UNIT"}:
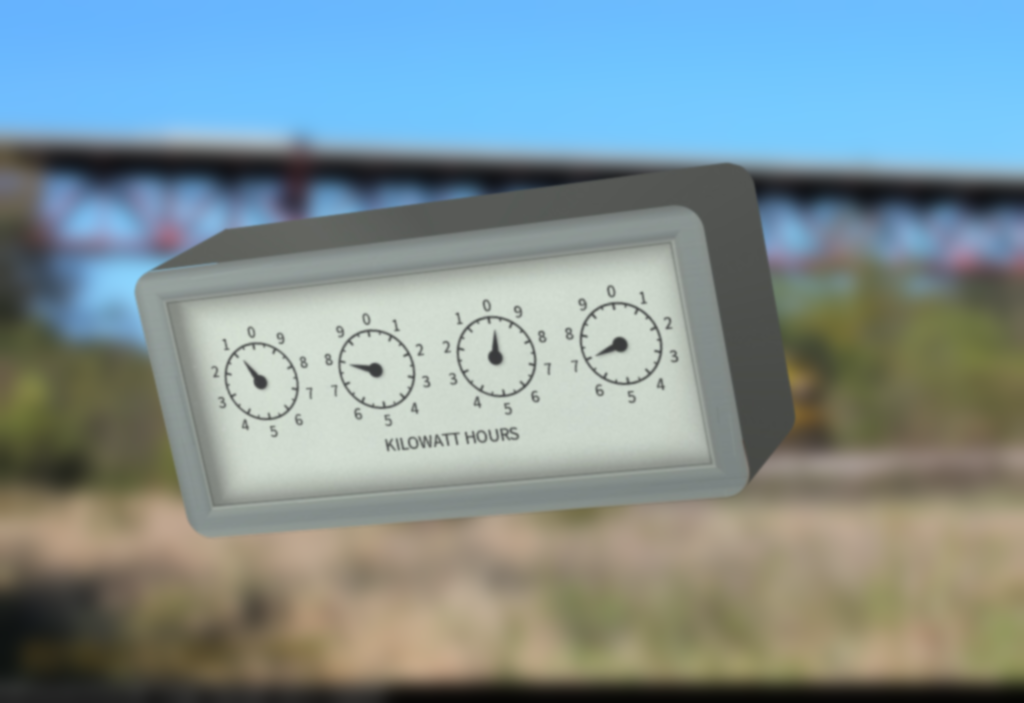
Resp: {"value": 797, "unit": "kWh"}
